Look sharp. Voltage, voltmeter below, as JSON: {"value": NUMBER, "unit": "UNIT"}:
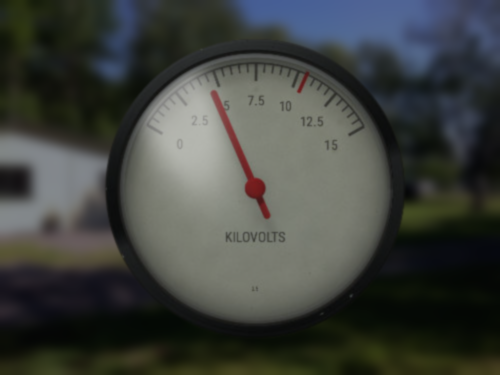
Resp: {"value": 4.5, "unit": "kV"}
